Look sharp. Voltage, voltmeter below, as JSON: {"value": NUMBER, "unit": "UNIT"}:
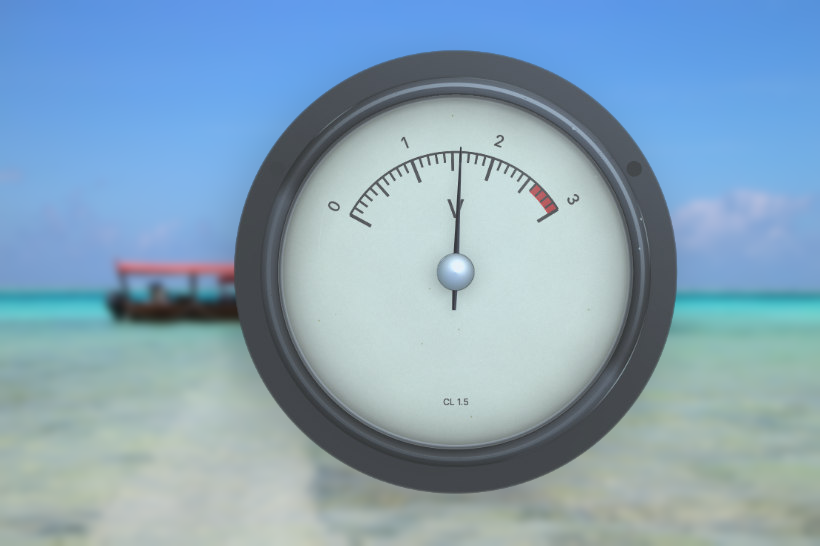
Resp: {"value": 1.6, "unit": "V"}
